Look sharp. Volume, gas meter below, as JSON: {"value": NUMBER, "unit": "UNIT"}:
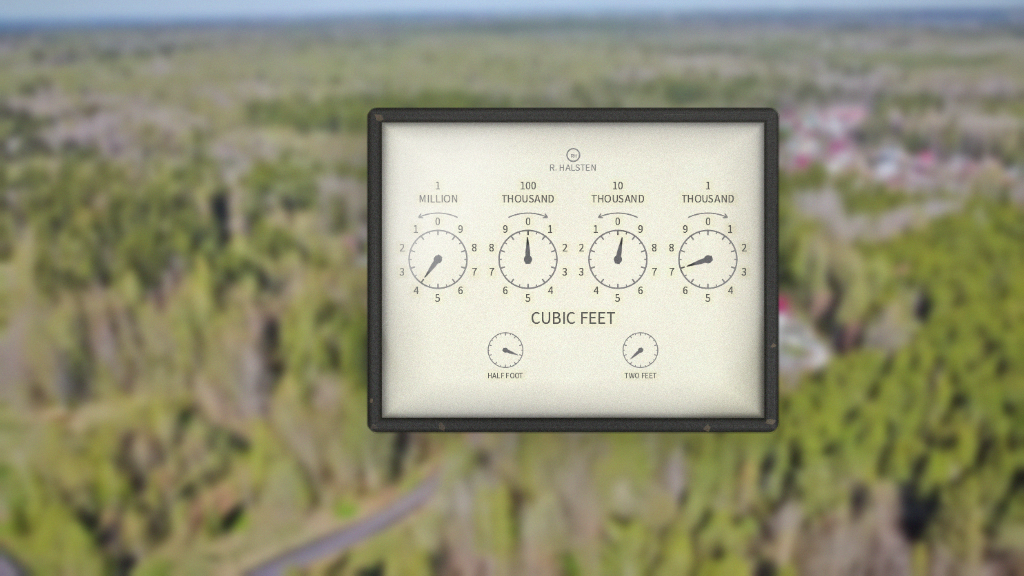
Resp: {"value": 399700, "unit": "ft³"}
